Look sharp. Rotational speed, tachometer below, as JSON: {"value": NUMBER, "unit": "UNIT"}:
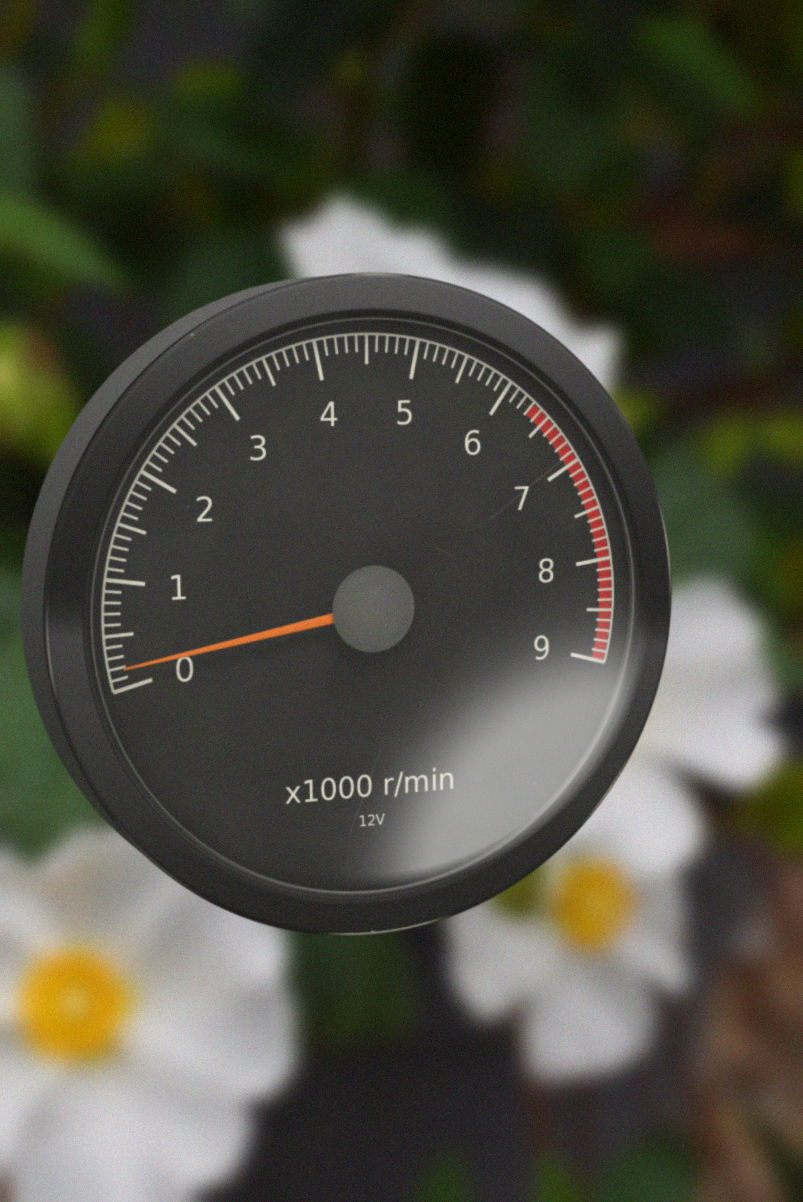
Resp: {"value": 200, "unit": "rpm"}
